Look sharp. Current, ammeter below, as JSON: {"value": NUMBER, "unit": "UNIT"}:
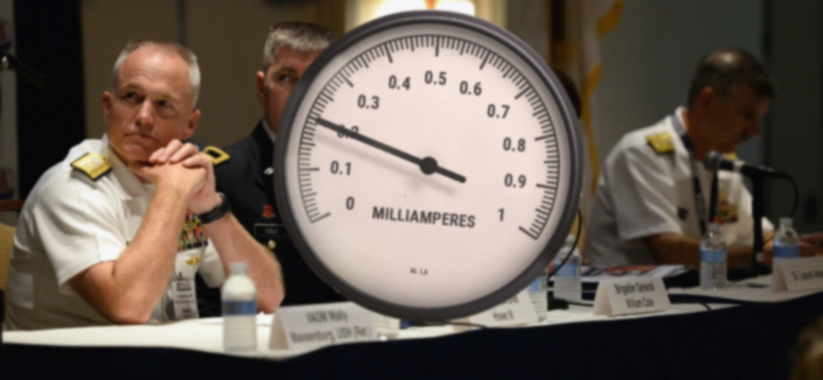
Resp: {"value": 0.2, "unit": "mA"}
